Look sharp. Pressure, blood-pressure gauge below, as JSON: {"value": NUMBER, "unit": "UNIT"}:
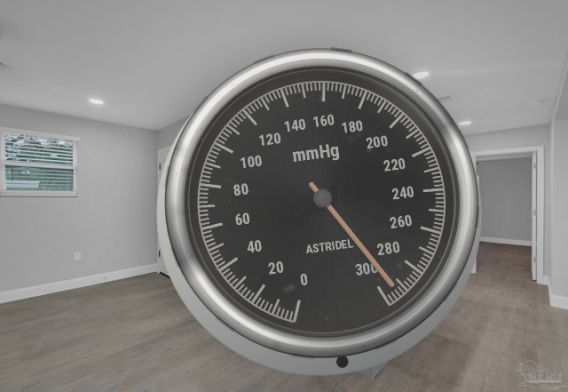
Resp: {"value": 294, "unit": "mmHg"}
